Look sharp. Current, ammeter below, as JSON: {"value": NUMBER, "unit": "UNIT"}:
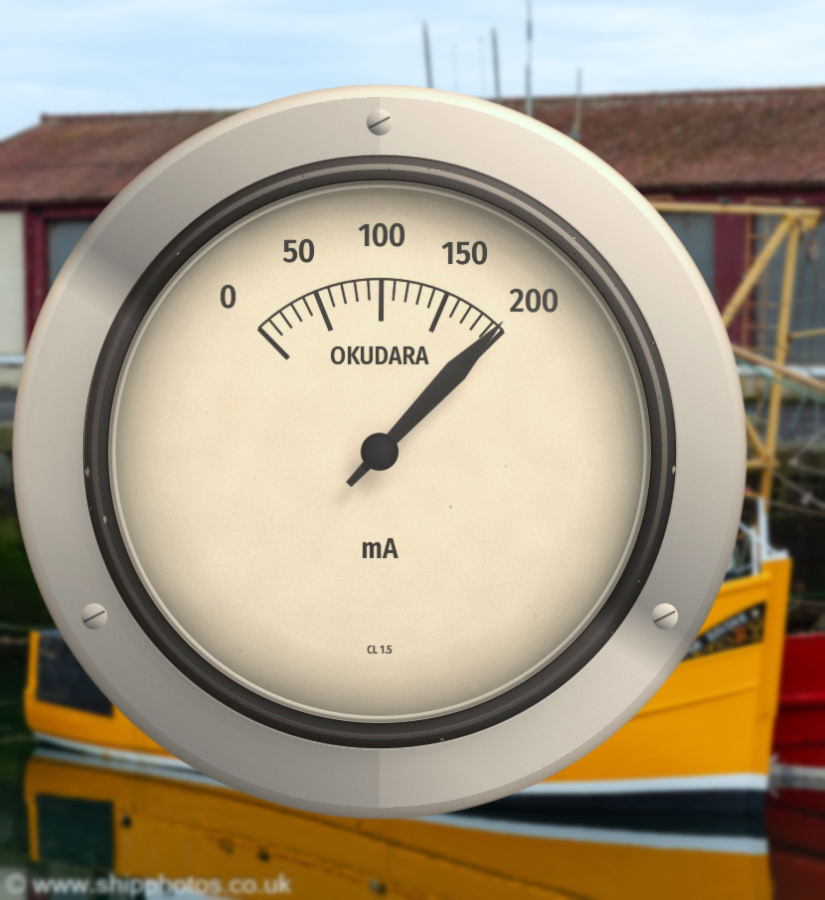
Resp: {"value": 195, "unit": "mA"}
